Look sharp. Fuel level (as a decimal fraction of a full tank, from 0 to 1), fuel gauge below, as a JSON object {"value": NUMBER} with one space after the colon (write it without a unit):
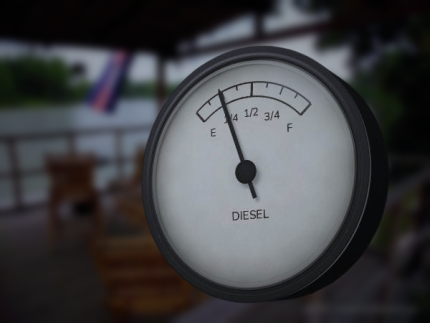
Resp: {"value": 0.25}
